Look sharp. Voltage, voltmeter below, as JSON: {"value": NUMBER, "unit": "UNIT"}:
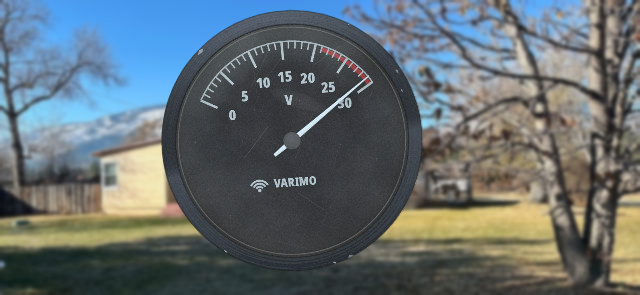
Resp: {"value": 29, "unit": "V"}
